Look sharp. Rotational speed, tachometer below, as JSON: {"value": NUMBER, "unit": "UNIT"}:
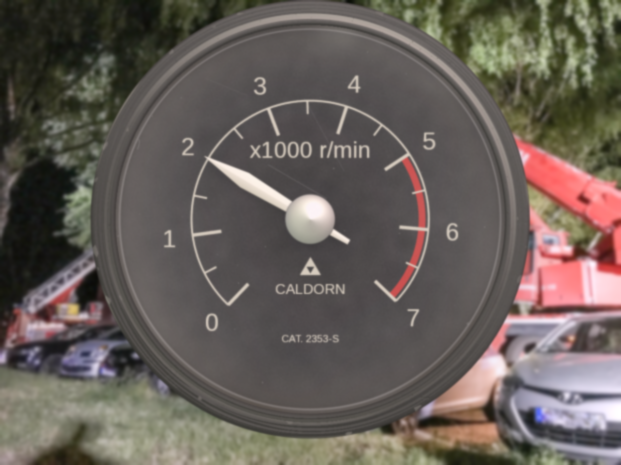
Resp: {"value": 2000, "unit": "rpm"}
